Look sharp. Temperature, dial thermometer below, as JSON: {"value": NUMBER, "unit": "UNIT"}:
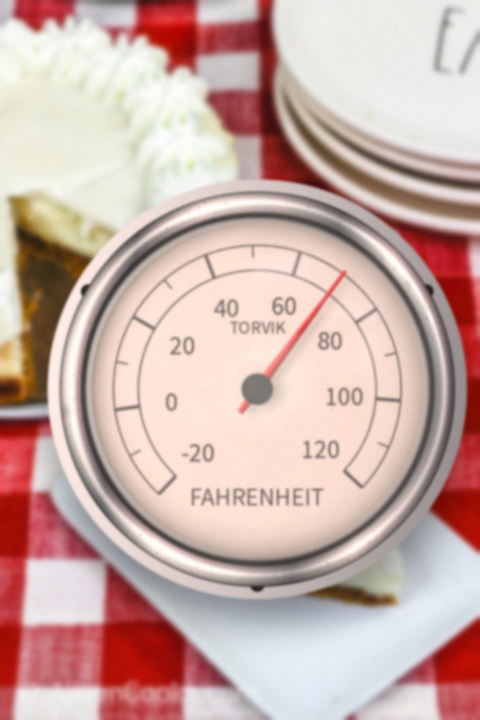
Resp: {"value": 70, "unit": "°F"}
